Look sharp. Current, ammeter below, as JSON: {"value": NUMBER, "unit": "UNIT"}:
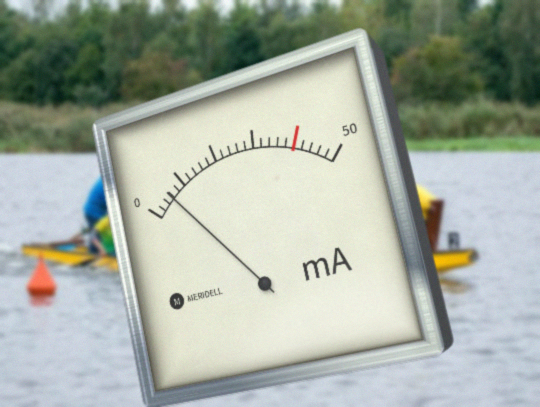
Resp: {"value": 6, "unit": "mA"}
